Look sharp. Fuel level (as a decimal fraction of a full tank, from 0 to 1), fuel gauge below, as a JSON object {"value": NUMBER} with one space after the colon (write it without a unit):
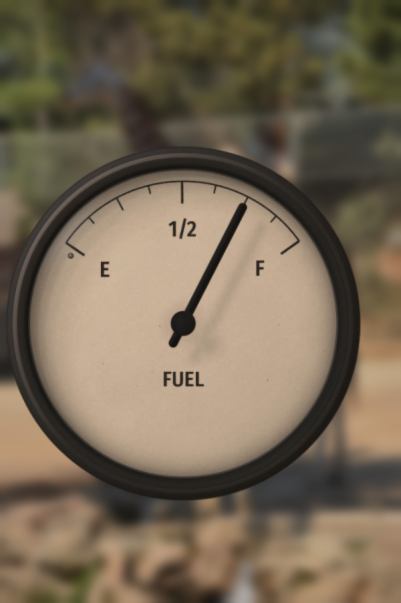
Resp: {"value": 0.75}
